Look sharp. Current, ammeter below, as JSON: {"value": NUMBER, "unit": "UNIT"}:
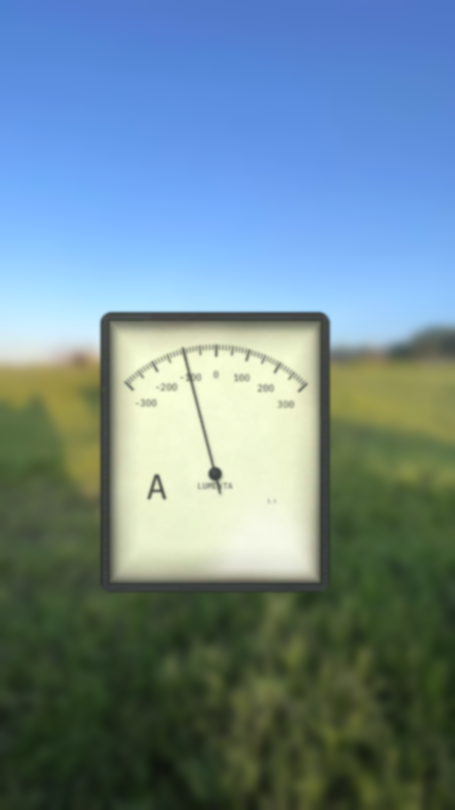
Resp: {"value": -100, "unit": "A"}
